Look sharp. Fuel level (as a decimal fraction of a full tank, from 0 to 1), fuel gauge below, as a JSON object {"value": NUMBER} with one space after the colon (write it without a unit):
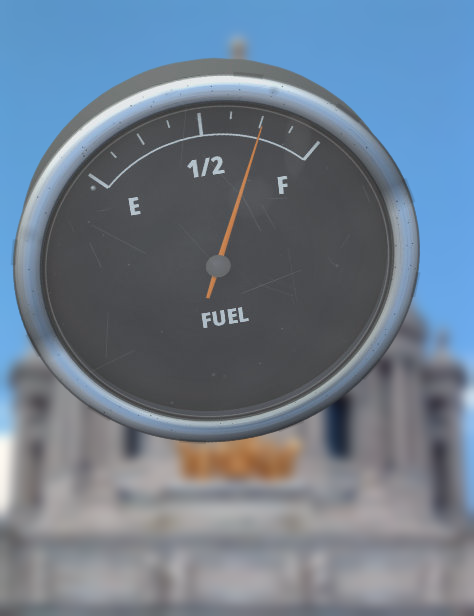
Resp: {"value": 0.75}
